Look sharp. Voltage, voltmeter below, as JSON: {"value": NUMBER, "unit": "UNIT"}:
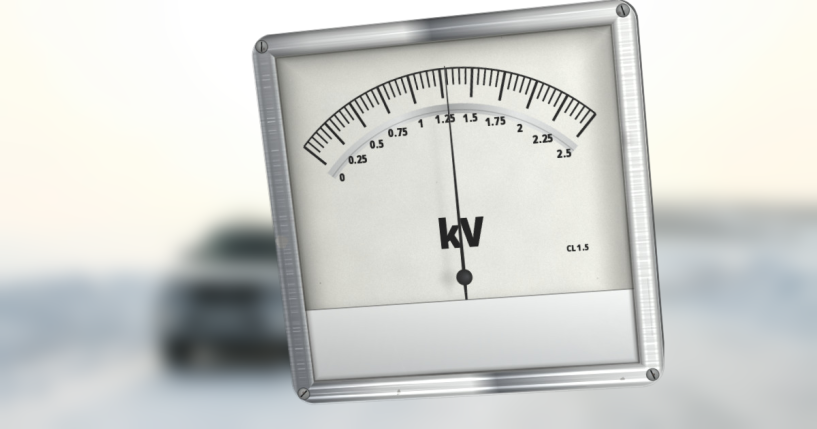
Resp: {"value": 1.3, "unit": "kV"}
